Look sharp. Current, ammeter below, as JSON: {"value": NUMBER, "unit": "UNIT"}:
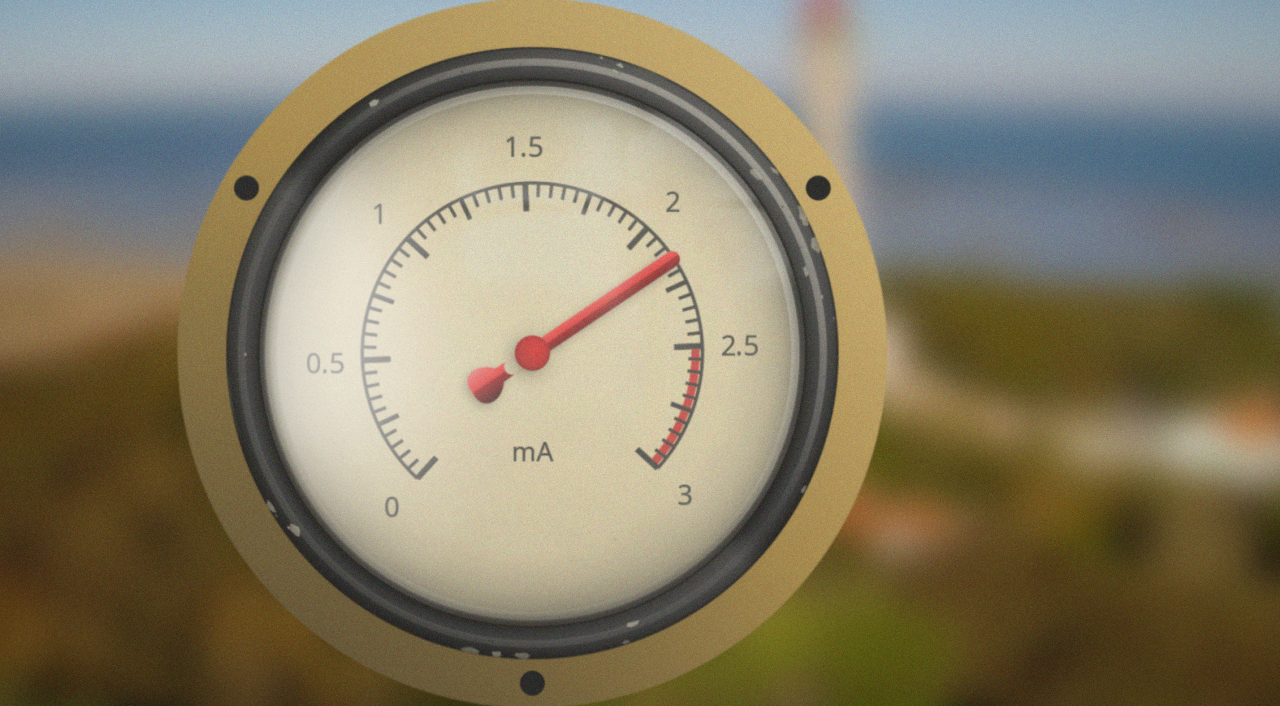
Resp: {"value": 2.15, "unit": "mA"}
